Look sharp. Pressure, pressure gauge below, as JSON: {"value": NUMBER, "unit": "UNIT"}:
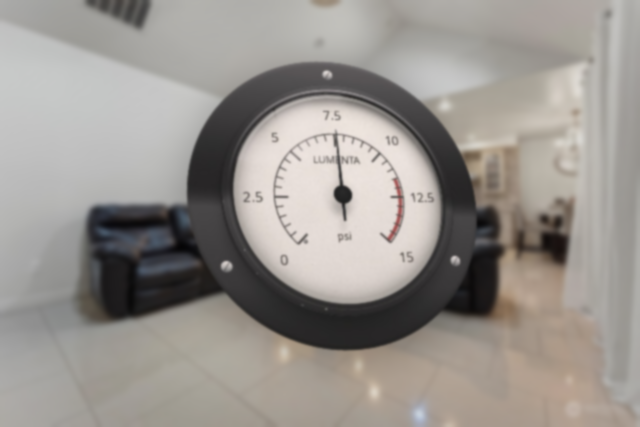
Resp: {"value": 7.5, "unit": "psi"}
